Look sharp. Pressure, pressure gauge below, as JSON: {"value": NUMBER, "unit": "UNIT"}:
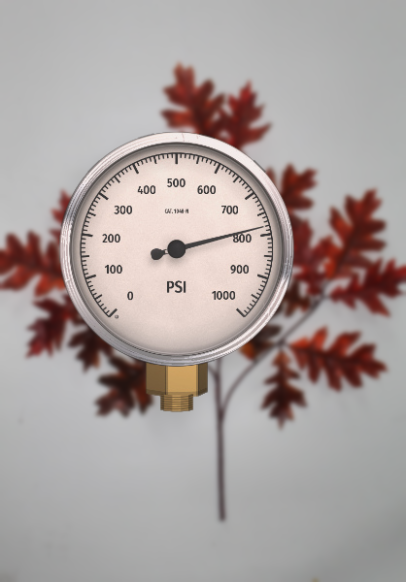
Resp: {"value": 780, "unit": "psi"}
